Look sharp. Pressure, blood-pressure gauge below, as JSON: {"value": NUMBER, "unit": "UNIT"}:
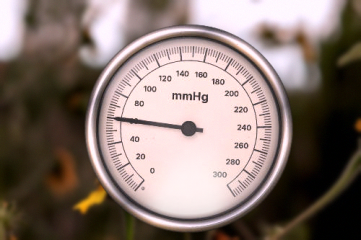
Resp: {"value": 60, "unit": "mmHg"}
